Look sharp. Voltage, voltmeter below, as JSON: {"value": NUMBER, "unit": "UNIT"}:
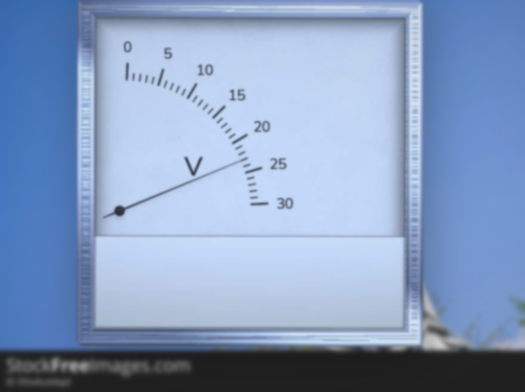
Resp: {"value": 23, "unit": "V"}
